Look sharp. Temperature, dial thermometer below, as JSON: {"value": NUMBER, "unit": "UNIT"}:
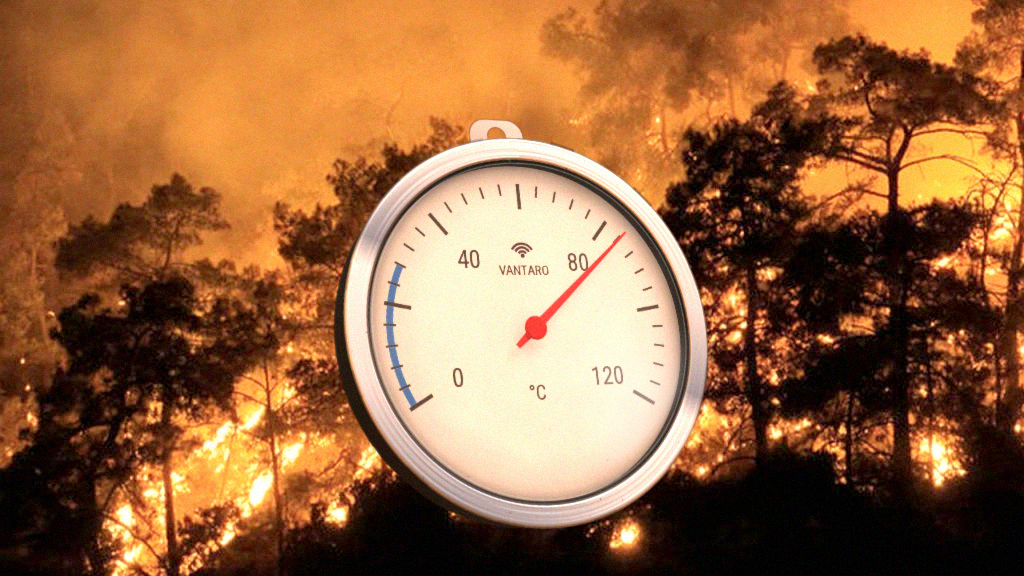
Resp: {"value": 84, "unit": "°C"}
